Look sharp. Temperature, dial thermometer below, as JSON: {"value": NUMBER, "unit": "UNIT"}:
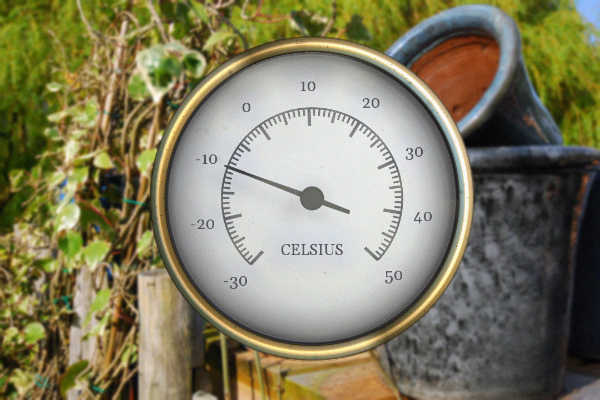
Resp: {"value": -10, "unit": "°C"}
